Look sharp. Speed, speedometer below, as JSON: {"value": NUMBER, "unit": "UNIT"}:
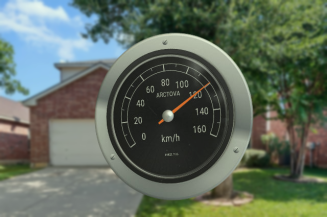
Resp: {"value": 120, "unit": "km/h"}
